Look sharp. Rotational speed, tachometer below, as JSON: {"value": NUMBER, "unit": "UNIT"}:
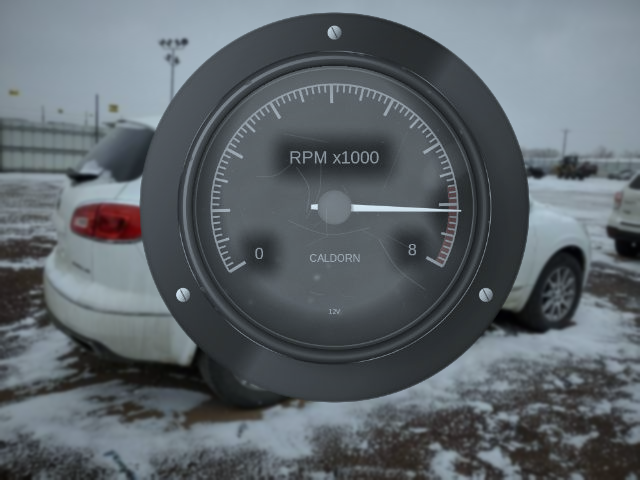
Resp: {"value": 7100, "unit": "rpm"}
